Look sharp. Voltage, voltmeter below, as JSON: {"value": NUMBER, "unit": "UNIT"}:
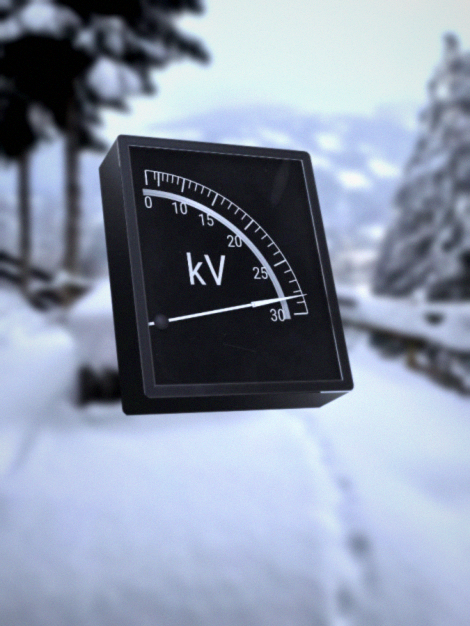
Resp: {"value": 28.5, "unit": "kV"}
